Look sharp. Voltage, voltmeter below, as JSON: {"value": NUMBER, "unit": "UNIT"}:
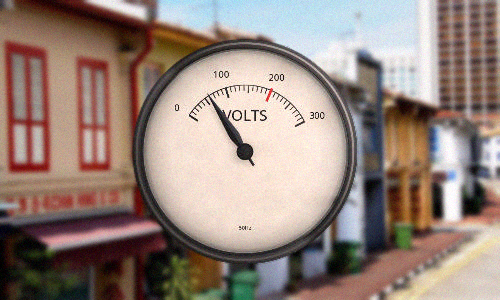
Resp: {"value": 60, "unit": "V"}
